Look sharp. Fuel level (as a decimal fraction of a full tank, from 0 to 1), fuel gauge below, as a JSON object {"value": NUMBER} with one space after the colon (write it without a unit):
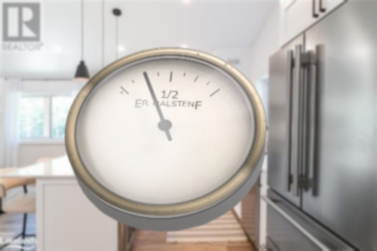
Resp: {"value": 0.25}
